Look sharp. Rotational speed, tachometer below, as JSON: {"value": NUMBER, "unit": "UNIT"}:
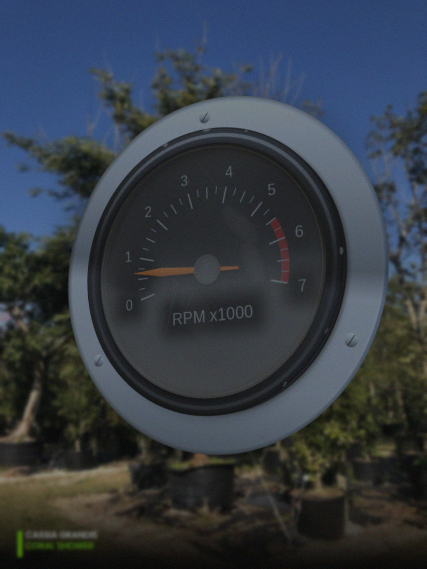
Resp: {"value": 625, "unit": "rpm"}
